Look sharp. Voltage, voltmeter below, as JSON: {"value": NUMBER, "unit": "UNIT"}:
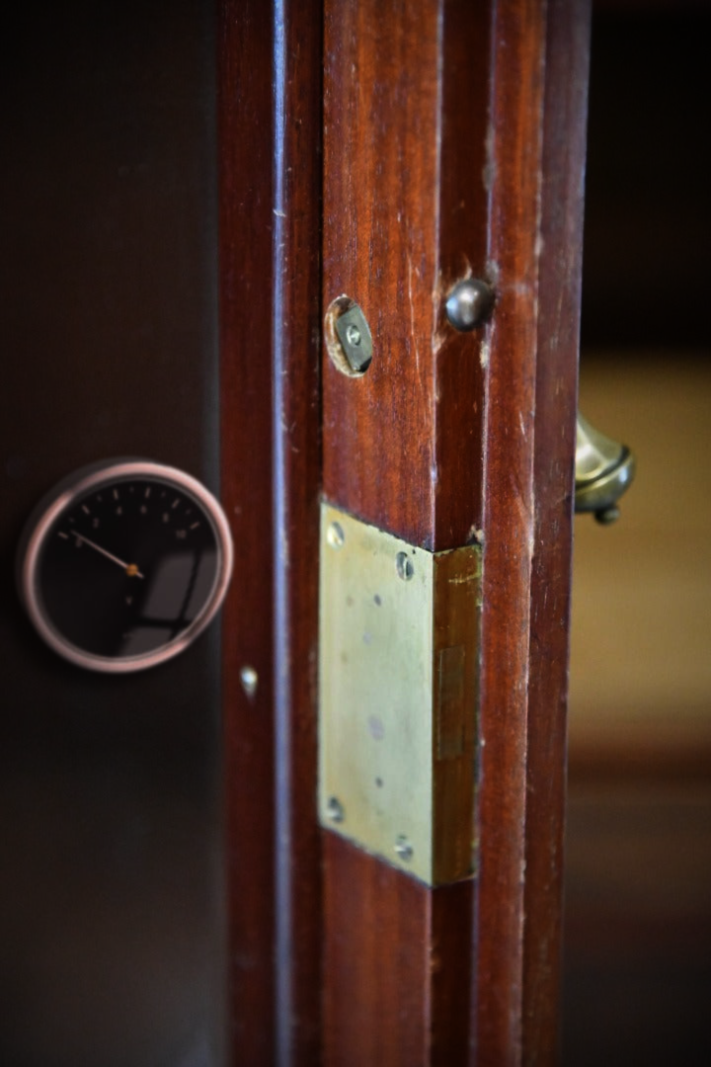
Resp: {"value": 0.5, "unit": "V"}
